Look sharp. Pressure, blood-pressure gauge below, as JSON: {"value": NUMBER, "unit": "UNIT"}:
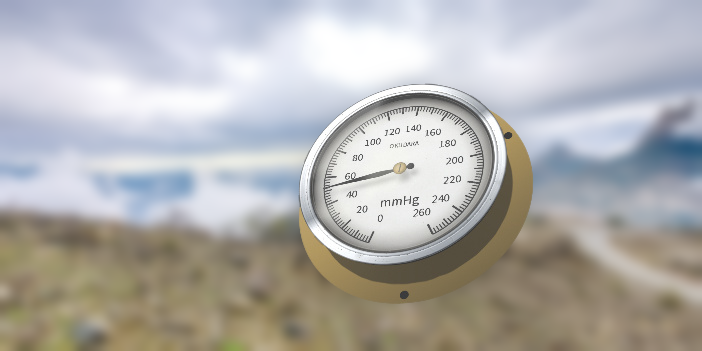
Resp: {"value": 50, "unit": "mmHg"}
